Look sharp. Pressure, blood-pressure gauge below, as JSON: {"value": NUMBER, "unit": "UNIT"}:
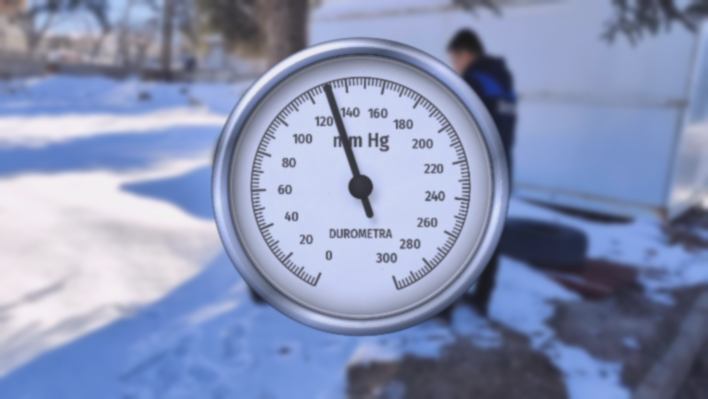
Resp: {"value": 130, "unit": "mmHg"}
